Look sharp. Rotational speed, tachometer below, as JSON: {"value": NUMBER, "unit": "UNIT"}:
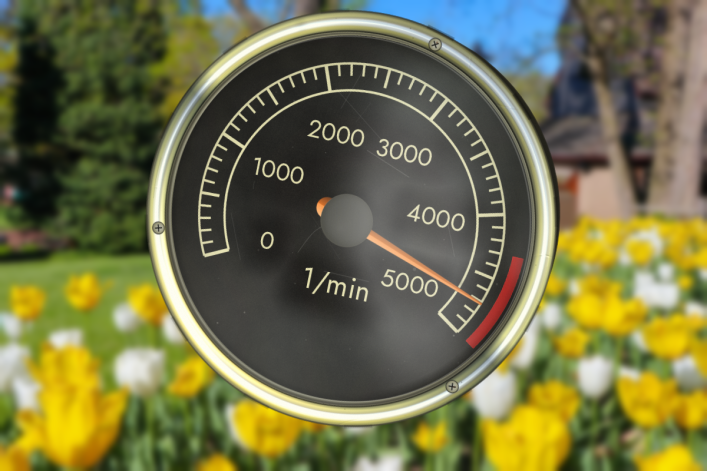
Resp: {"value": 4700, "unit": "rpm"}
